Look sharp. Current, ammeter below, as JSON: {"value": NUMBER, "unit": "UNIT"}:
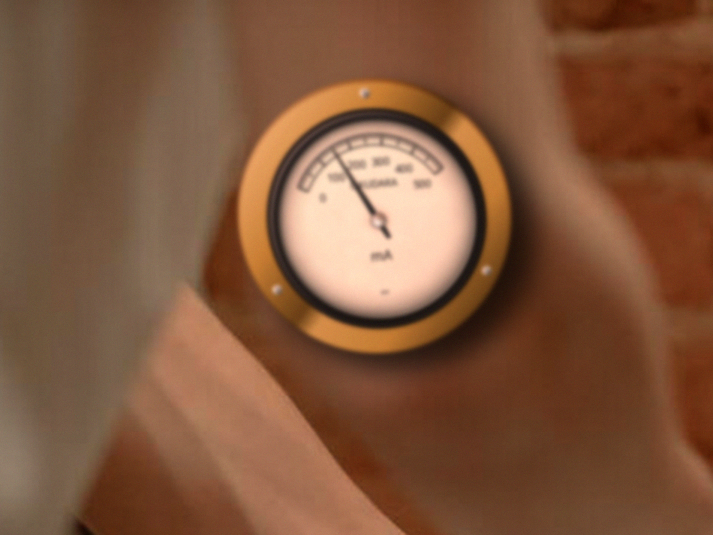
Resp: {"value": 150, "unit": "mA"}
